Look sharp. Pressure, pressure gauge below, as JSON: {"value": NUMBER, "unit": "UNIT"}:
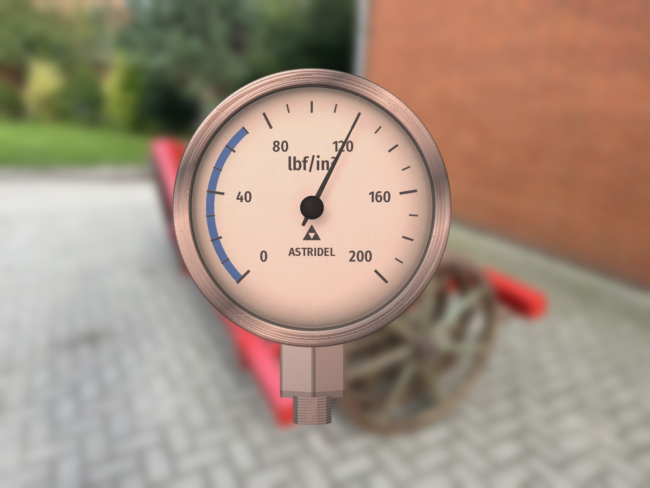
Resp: {"value": 120, "unit": "psi"}
